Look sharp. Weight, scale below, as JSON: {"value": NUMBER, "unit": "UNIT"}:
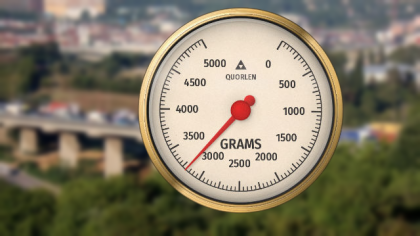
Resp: {"value": 3200, "unit": "g"}
